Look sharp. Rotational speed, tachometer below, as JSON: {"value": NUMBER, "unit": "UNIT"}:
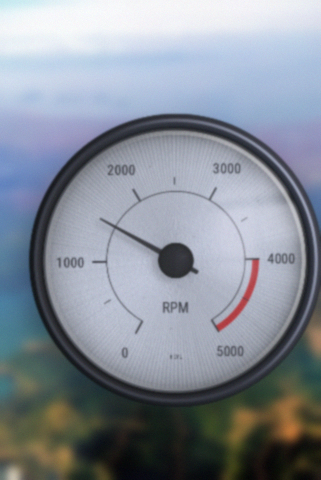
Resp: {"value": 1500, "unit": "rpm"}
